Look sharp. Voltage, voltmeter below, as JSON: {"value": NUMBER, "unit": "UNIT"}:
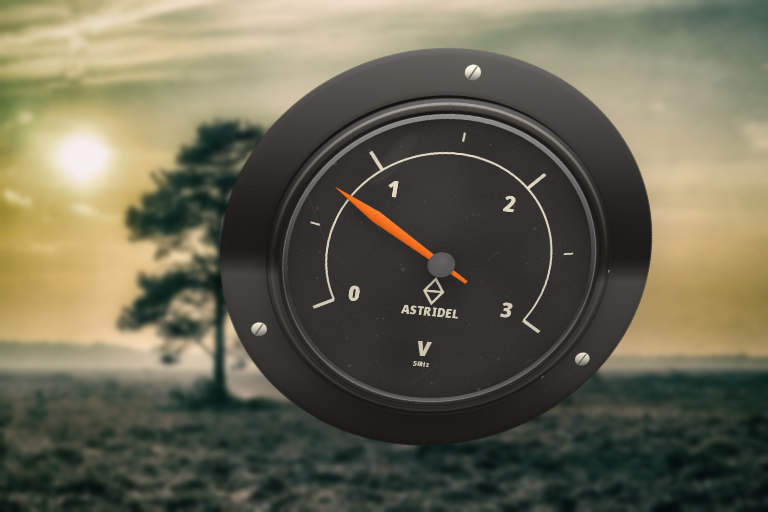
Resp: {"value": 0.75, "unit": "V"}
